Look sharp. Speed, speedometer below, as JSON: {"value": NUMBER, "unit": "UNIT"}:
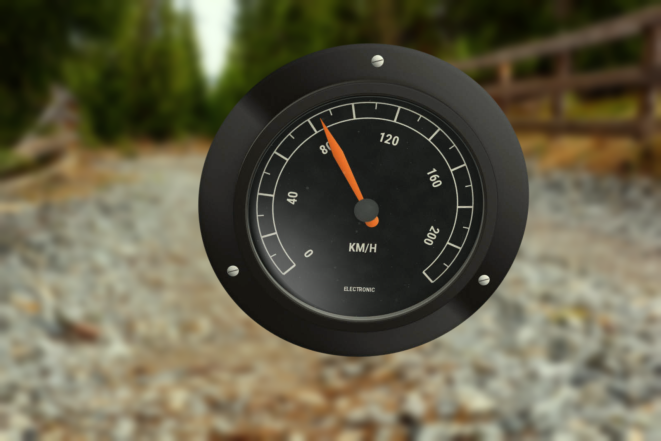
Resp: {"value": 85, "unit": "km/h"}
